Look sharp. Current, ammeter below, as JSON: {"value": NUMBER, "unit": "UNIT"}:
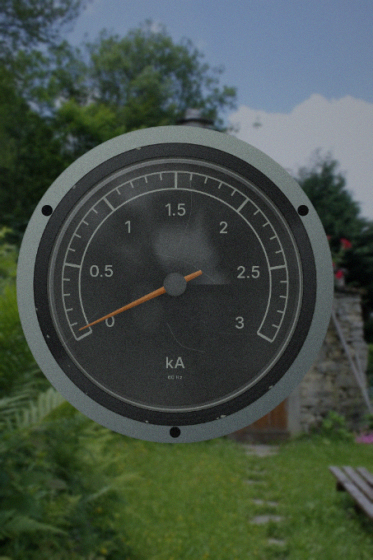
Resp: {"value": 0.05, "unit": "kA"}
